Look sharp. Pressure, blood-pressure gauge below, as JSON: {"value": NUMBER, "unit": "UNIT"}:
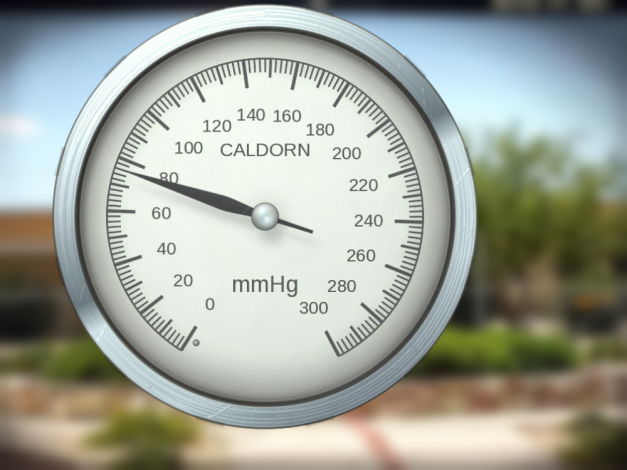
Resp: {"value": 76, "unit": "mmHg"}
